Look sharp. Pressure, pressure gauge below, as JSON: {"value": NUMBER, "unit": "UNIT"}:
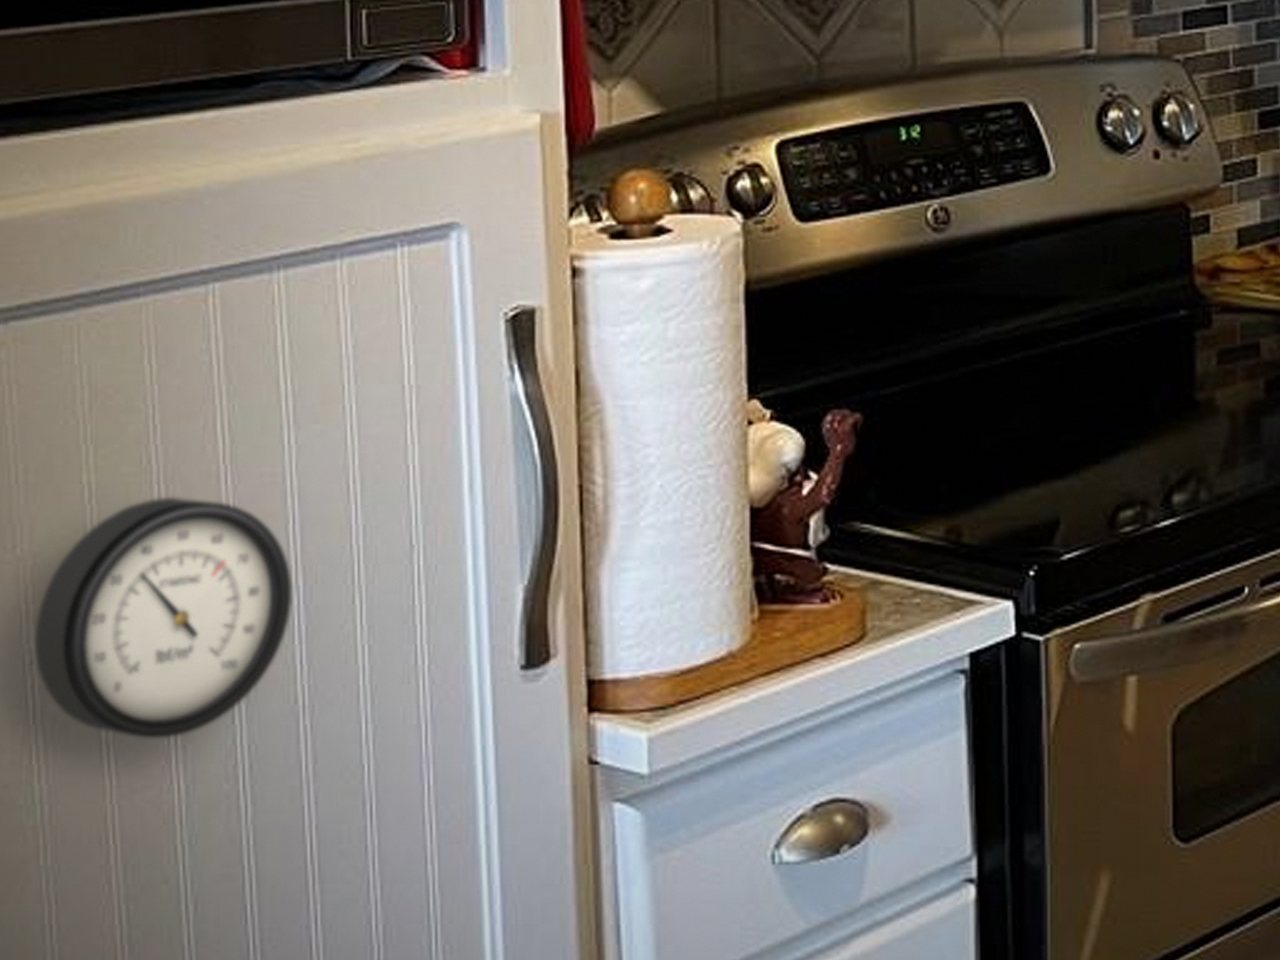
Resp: {"value": 35, "unit": "psi"}
